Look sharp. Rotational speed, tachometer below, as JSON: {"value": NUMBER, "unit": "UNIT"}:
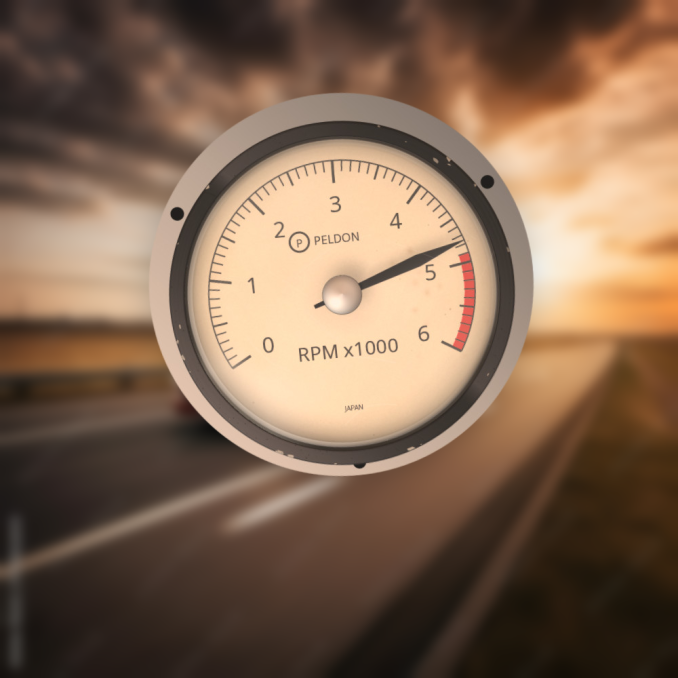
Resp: {"value": 4750, "unit": "rpm"}
